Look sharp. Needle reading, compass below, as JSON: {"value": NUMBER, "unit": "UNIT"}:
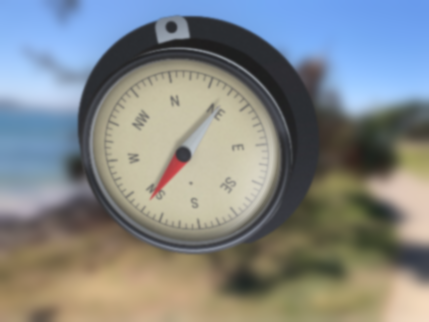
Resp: {"value": 225, "unit": "°"}
